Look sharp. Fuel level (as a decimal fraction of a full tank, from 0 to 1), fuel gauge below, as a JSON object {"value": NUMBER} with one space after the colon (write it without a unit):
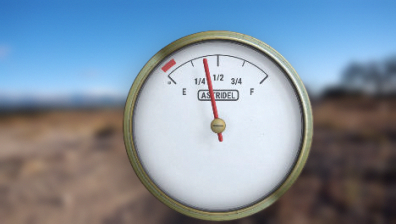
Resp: {"value": 0.375}
